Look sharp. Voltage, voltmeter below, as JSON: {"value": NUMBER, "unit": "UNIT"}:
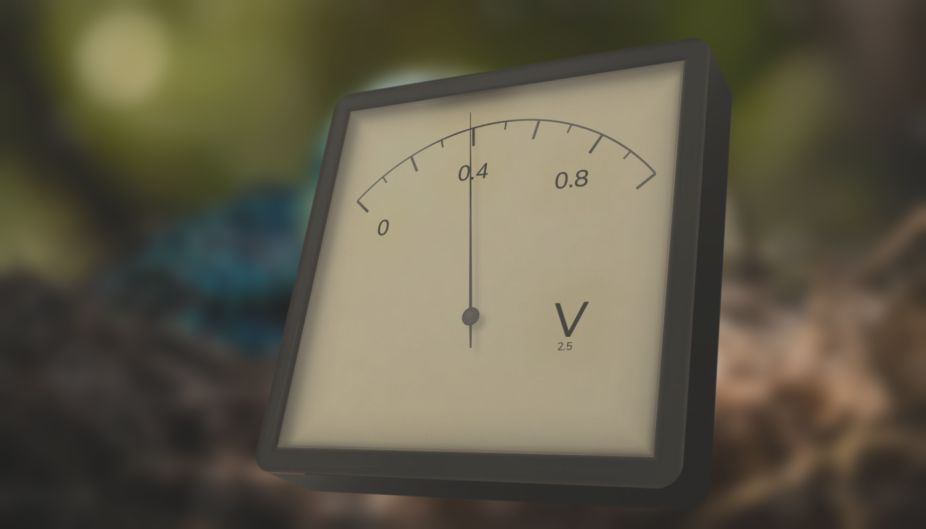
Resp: {"value": 0.4, "unit": "V"}
